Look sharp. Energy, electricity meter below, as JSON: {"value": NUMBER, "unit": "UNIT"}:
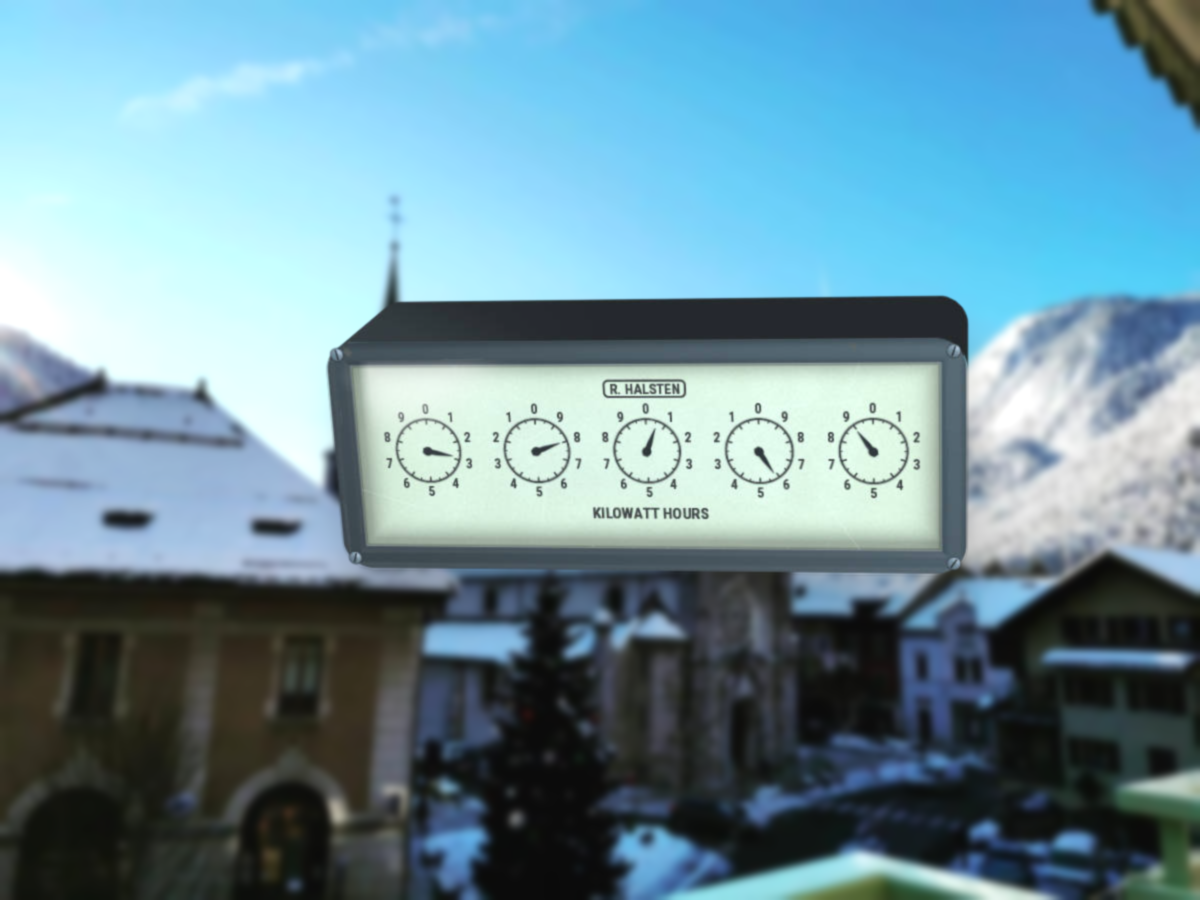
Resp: {"value": 28059, "unit": "kWh"}
